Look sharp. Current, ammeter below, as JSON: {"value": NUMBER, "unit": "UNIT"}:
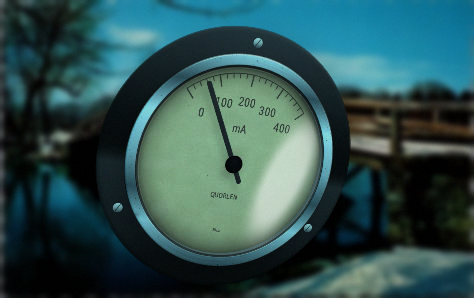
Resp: {"value": 60, "unit": "mA"}
